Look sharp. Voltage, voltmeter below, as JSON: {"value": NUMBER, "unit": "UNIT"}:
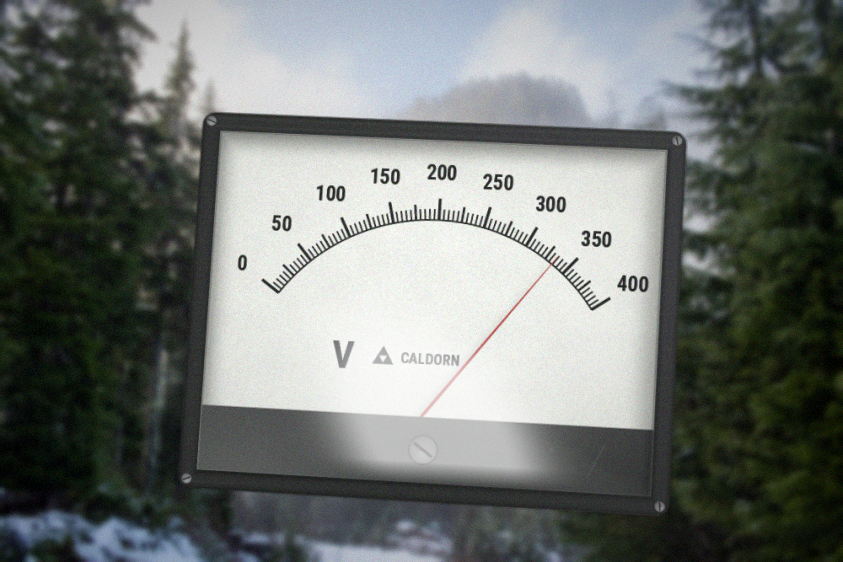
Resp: {"value": 335, "unit": "V"}
